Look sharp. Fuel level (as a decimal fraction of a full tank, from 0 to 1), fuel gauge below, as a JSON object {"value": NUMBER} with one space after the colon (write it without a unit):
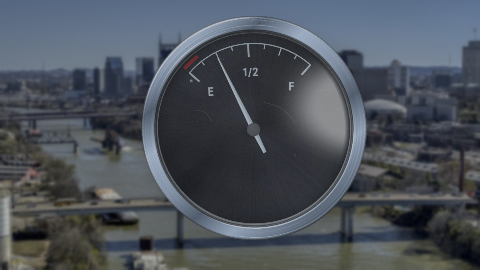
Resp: {"value": 0.25}
